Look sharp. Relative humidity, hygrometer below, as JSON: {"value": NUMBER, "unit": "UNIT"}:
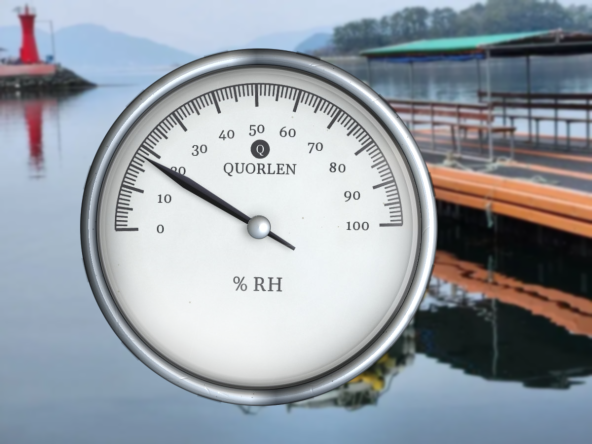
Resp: {"value": 18, "unit": "%"}
